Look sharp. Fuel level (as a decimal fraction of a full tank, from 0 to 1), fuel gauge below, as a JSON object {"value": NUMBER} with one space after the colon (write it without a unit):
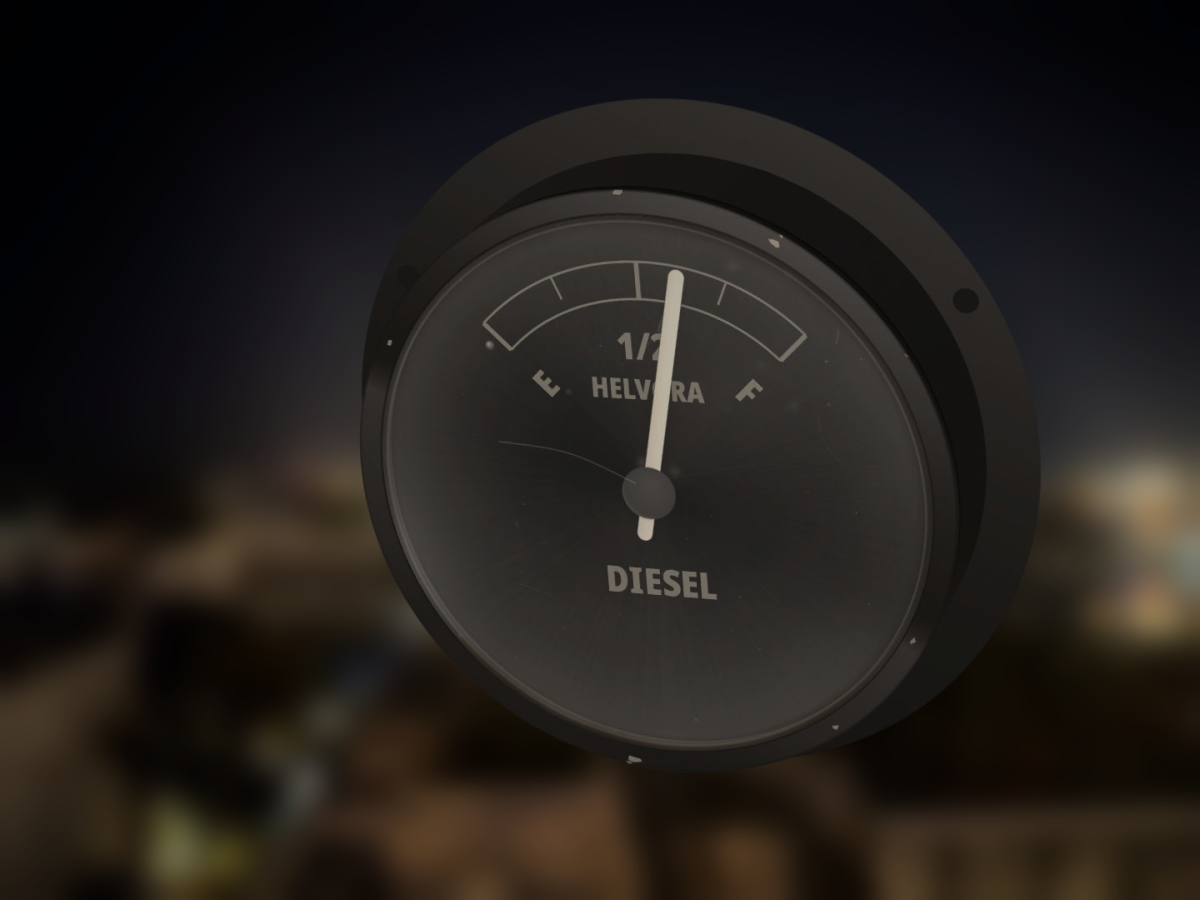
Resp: {"value": 0.625}
